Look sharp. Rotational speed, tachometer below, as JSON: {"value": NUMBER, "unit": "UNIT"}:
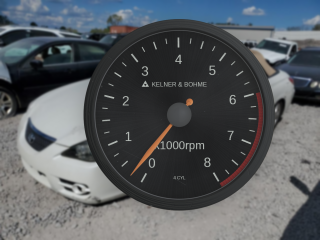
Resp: {"value": 250, "unit": "rpm"}
